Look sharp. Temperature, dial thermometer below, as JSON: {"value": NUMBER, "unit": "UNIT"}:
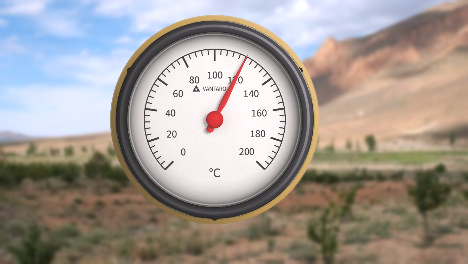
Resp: {"value": 120, "unit": "°C"}
